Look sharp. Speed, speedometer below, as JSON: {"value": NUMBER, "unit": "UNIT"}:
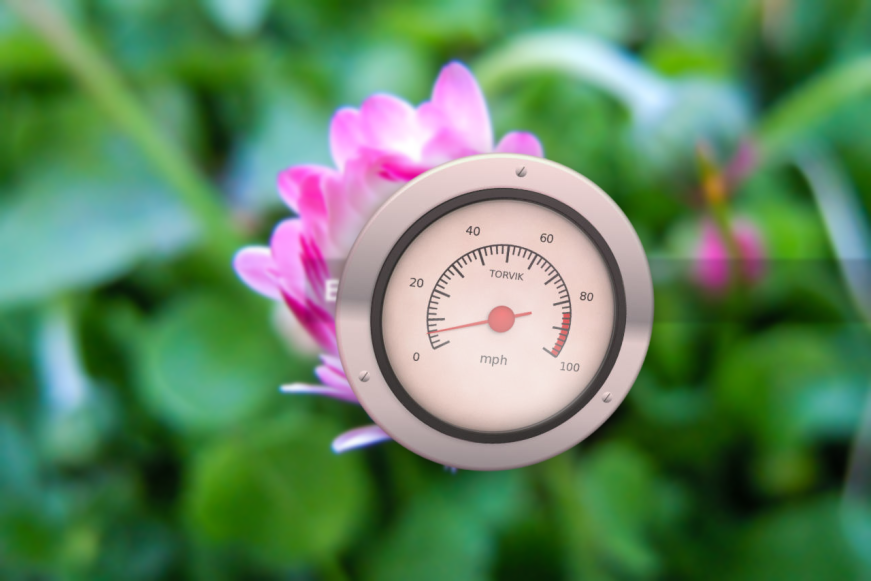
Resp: {"value": 6, "unit": "mph"}
